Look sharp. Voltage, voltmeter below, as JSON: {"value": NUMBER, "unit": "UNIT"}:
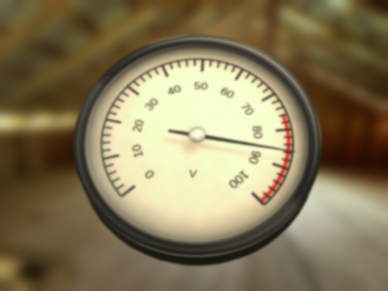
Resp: {"value": 86, "unit": "V"}
